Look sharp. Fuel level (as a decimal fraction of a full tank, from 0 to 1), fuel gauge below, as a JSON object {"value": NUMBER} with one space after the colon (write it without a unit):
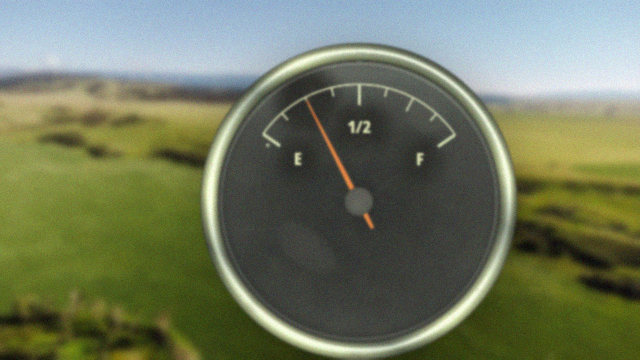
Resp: {"value": 0.25}
